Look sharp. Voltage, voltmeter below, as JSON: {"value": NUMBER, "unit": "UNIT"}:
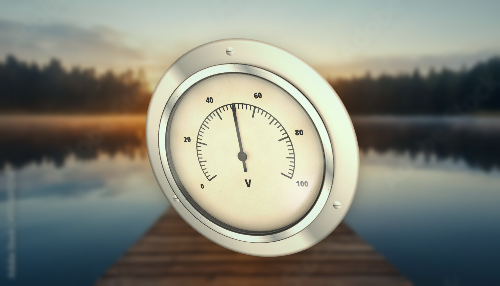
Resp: {"value": 50, "unit": "V"}
